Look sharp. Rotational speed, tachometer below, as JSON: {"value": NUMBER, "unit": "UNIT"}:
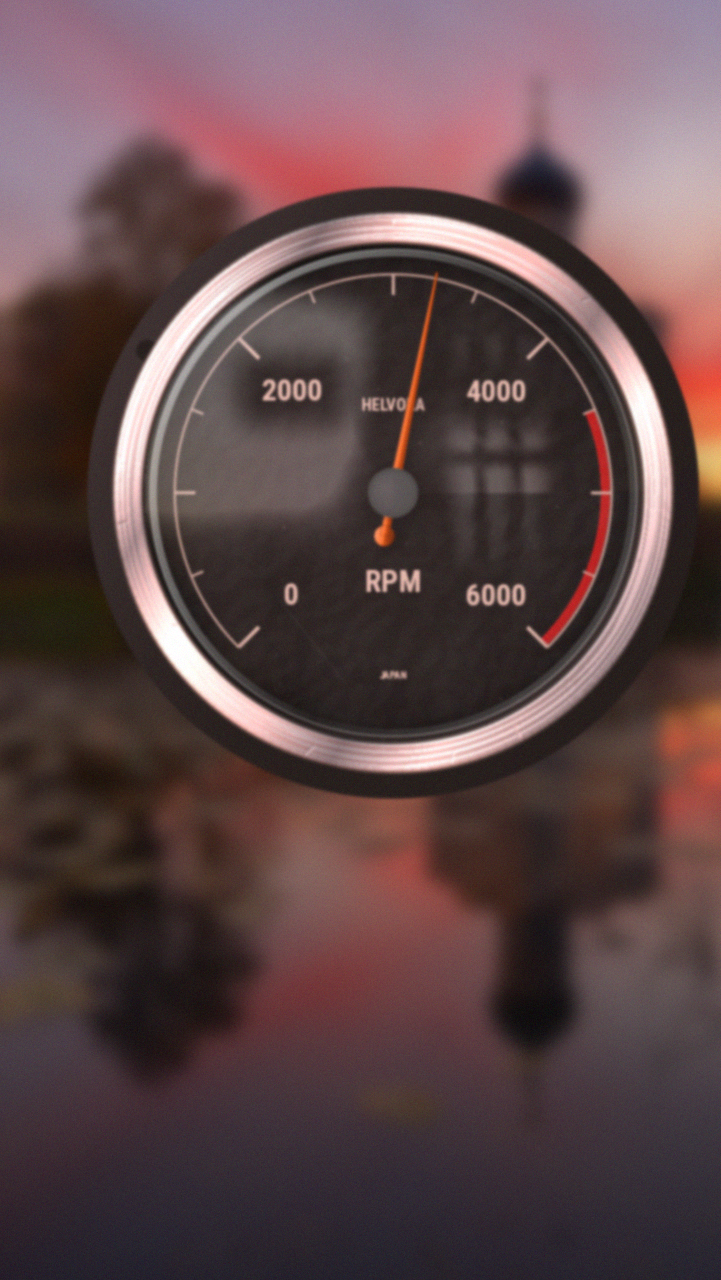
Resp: {"value": 3250, "unit": "rpm"}
